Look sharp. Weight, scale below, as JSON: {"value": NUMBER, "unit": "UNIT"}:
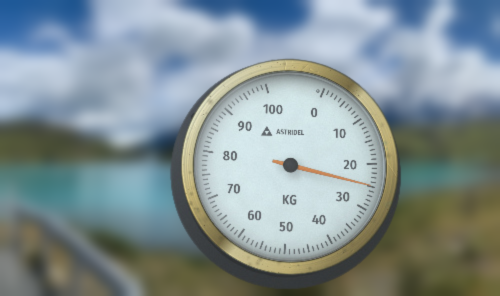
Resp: {"value": 25, "unit": "kg"}
